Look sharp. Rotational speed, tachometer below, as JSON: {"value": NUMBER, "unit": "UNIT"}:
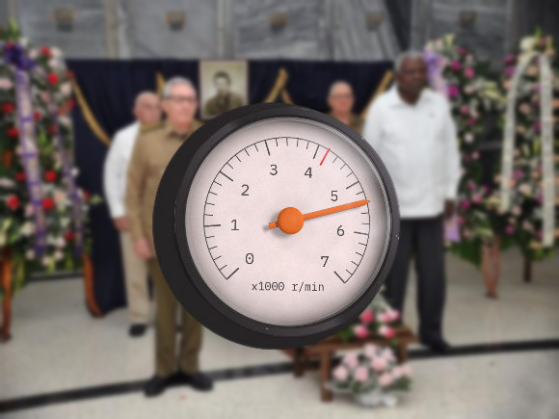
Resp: {"value": 5400, "unit": "rpm"}
